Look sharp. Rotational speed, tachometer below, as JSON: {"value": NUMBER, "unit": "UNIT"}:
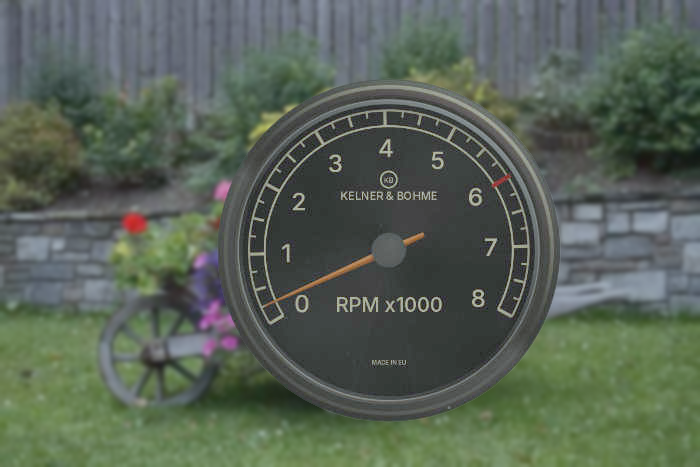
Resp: {"value": 250, "unit": "rpm"}
